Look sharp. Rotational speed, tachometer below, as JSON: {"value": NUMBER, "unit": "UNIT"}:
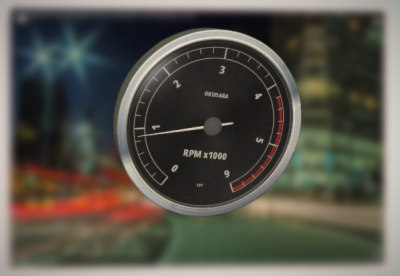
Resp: {"value": 900, "unit": "rpm"}
